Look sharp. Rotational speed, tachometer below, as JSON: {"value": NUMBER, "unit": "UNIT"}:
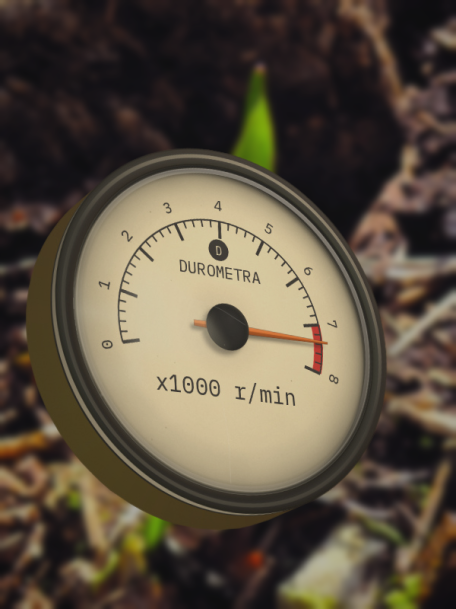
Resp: {"value": 7400, "unit": "rpm"}
